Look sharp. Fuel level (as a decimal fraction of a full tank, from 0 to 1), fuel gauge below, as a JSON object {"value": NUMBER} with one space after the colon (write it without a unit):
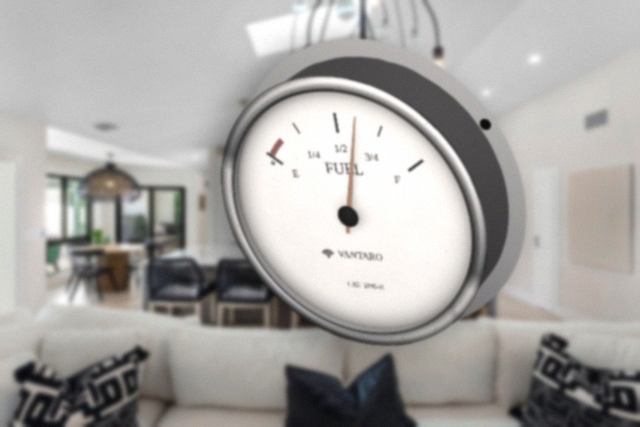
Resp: {"value": 0.625}
